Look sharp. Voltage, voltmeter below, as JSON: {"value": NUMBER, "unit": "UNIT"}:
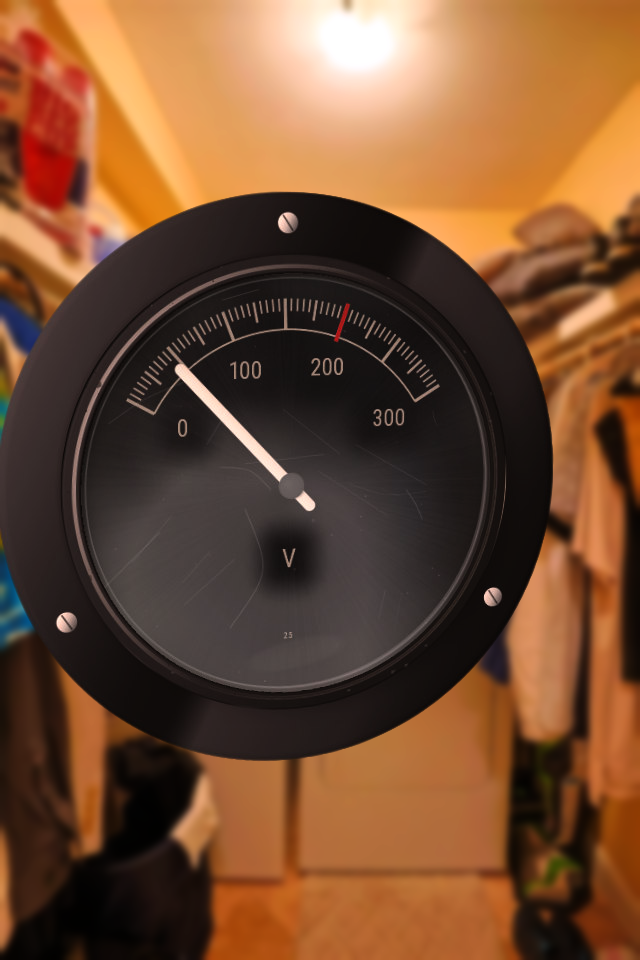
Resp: {"value": 45, "unit": "V"}
